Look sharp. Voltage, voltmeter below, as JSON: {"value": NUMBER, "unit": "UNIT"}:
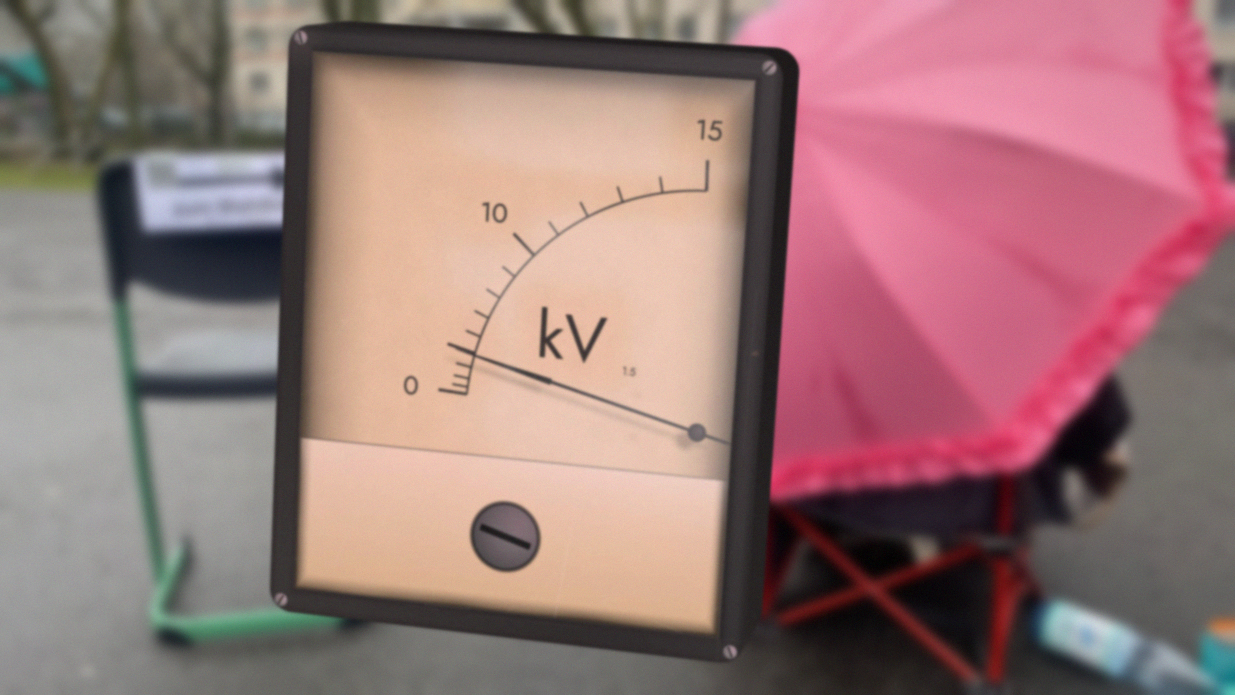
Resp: {"value": 5, "unit": "kV"}
